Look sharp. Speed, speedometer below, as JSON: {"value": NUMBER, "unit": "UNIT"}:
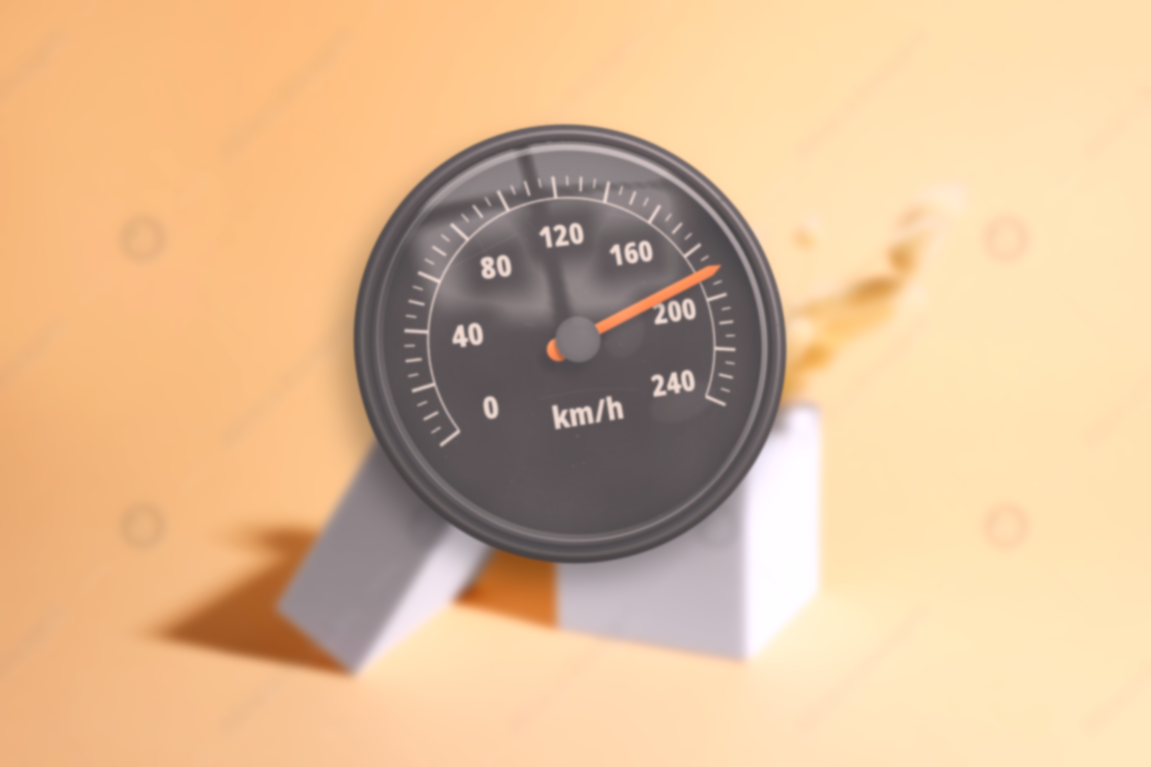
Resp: {"value": 190, "unit": "km/h"}
